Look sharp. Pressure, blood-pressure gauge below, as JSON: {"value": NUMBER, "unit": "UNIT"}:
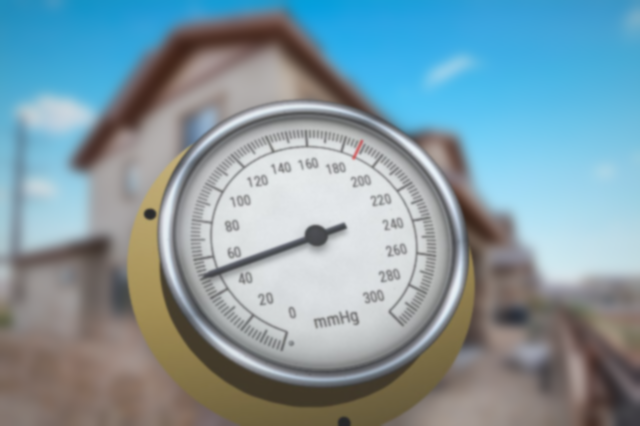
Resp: {"value": 50, "unit": "mmHg"}
